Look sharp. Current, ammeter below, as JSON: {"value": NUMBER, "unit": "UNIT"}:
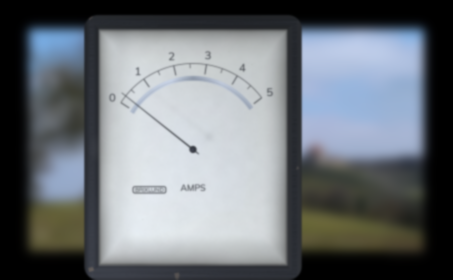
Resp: {"value": 0.25, "unit": "A"}
